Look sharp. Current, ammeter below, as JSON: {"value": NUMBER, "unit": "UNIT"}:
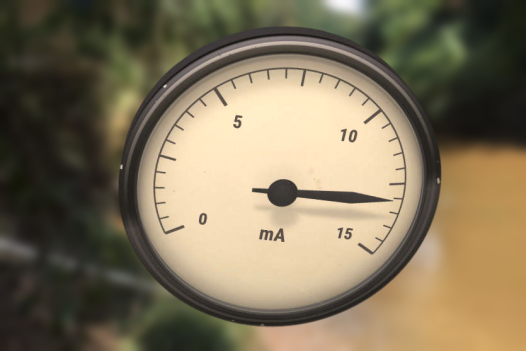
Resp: {"value": 13, "unit": "mA"}
